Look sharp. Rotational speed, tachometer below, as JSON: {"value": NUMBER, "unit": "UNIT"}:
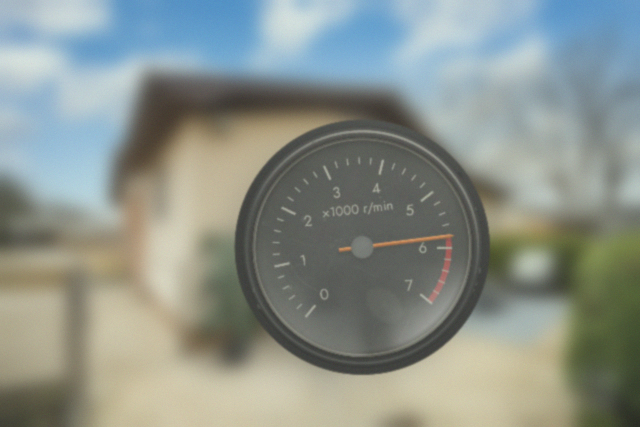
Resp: {"value": 5800, "unit": "rpm"}
